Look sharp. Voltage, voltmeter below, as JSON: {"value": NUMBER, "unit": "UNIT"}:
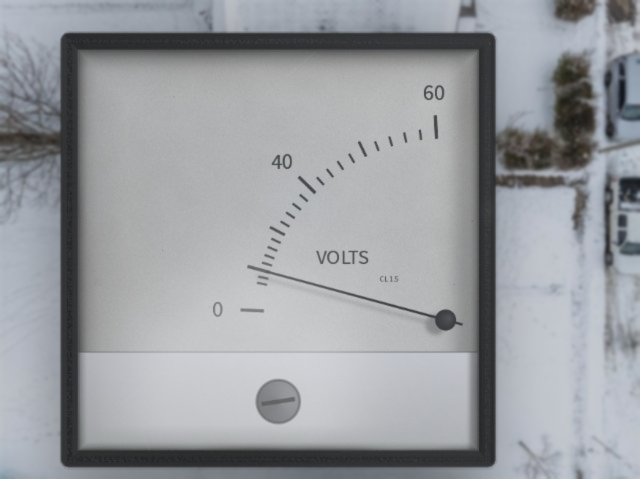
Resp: {"value": 20, "unit": "V"}
